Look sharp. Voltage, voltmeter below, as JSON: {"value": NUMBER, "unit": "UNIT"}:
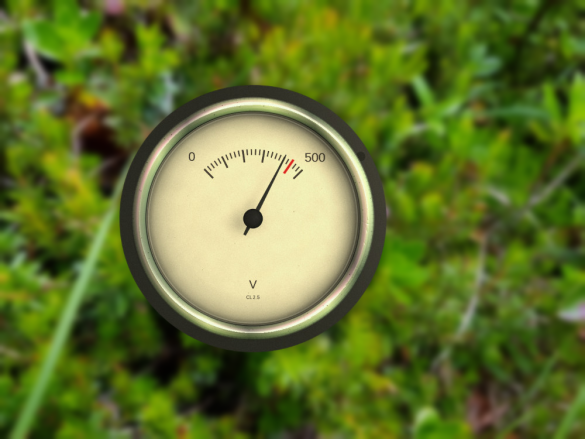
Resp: {"value": 400, "unit": "V"}
